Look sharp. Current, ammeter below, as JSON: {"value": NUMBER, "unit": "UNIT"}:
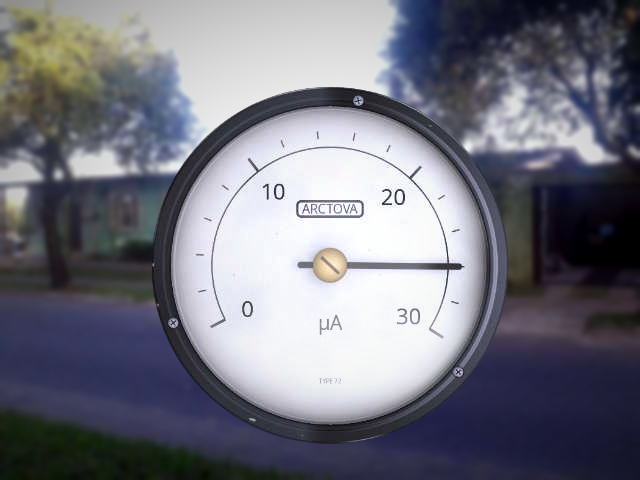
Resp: {"value": 26, "unit": "µA"}
